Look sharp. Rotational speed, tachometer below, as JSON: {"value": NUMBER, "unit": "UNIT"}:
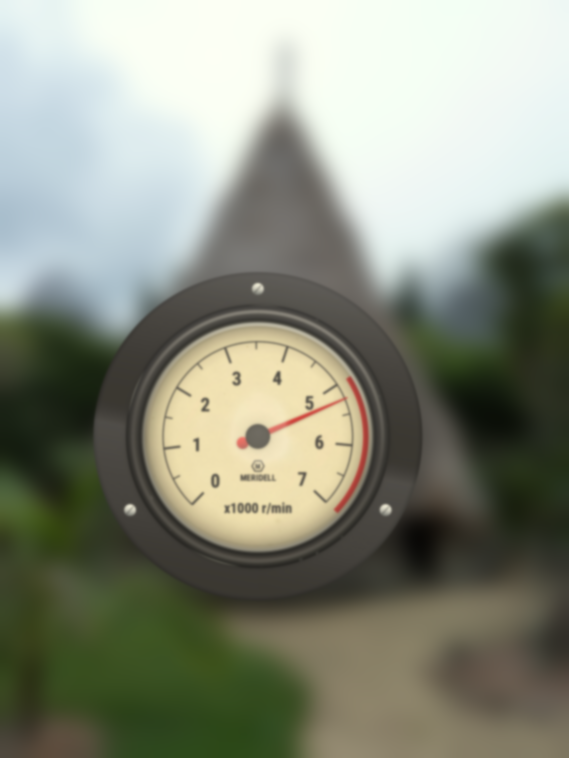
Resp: {"value": 5250, "unit": "rpm"}
